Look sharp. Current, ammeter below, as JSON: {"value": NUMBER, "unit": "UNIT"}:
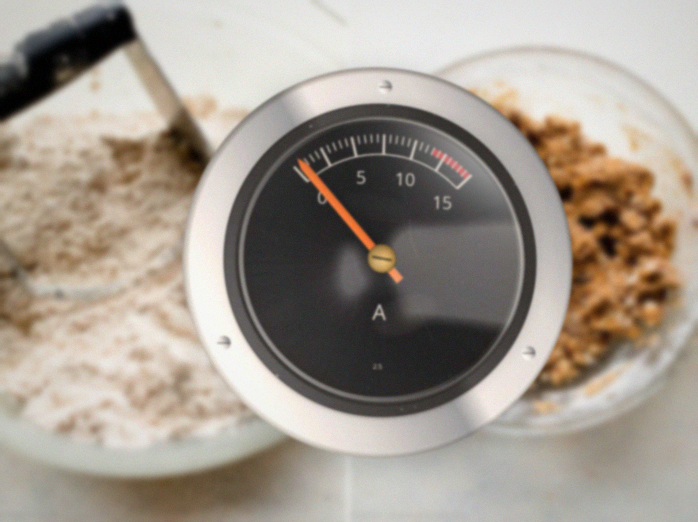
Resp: {"value": 0.5, "unit": "A"}
